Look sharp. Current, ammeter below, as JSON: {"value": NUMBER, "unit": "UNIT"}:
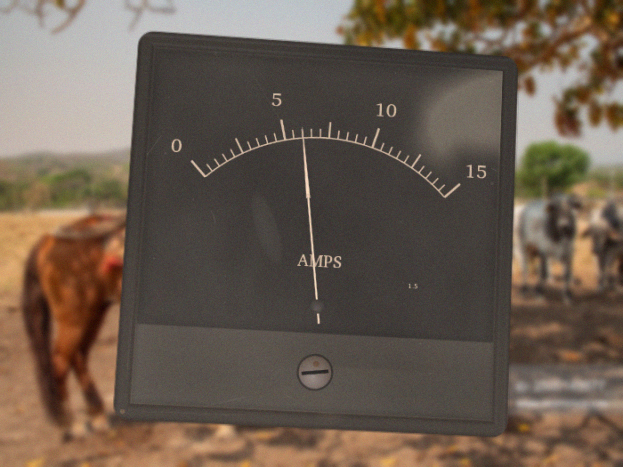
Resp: {"value": 6, "unit": "A"}
